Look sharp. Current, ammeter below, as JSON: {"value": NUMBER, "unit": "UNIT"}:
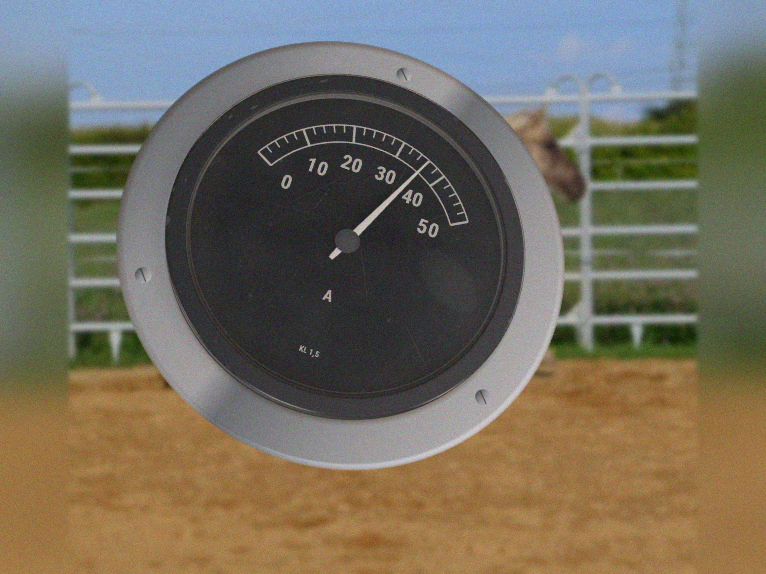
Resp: {"value": 36, "unit": "A"}
